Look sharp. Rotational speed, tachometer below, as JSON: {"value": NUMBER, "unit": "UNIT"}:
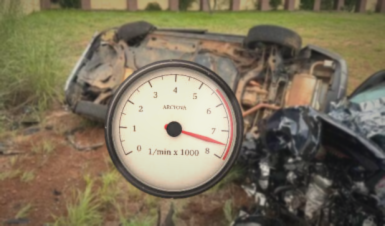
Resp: {"value": 7500, "unit": "rpm"}
